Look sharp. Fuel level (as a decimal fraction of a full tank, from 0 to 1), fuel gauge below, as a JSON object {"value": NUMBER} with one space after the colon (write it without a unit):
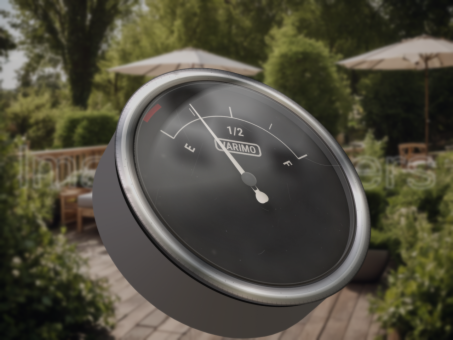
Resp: {"value": 0.25}
